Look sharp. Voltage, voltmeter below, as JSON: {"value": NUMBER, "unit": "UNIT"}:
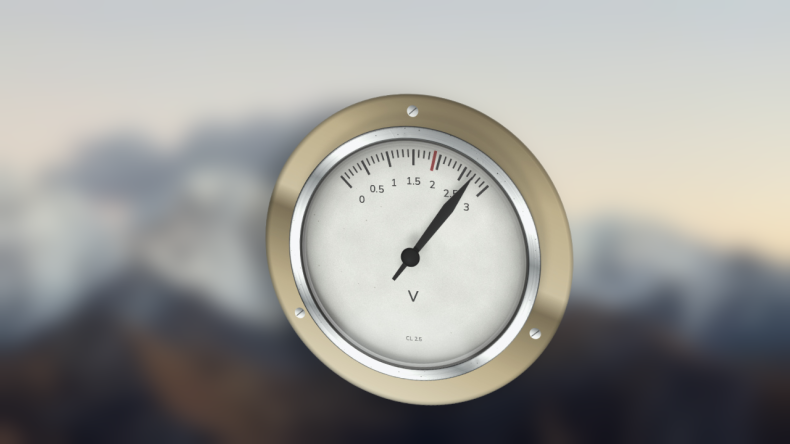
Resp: {"value": 2.7, "unit": "V"}
